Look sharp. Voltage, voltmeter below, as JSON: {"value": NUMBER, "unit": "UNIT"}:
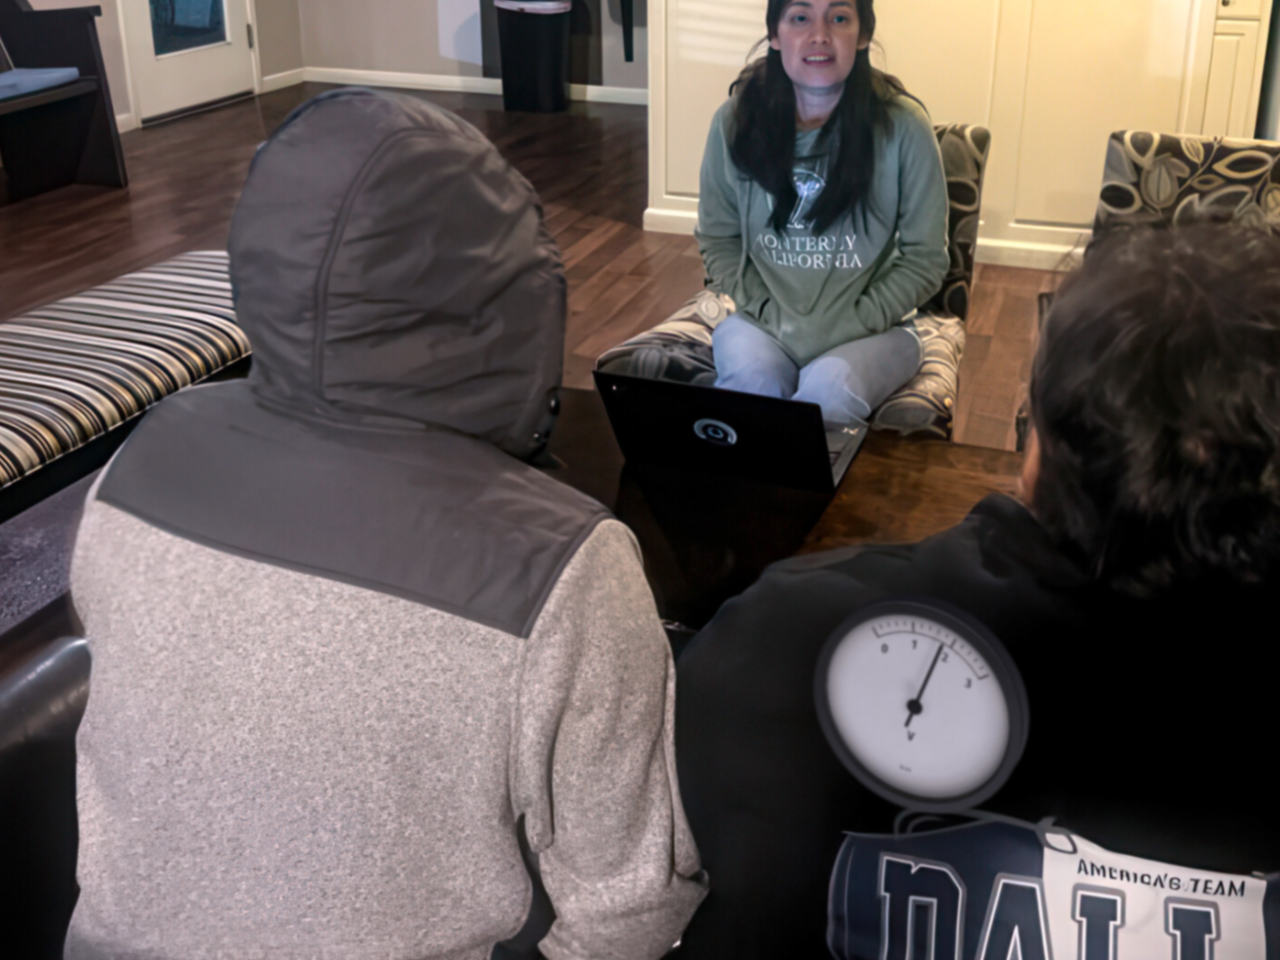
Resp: {"value": 1.8, "unit": "V"}
